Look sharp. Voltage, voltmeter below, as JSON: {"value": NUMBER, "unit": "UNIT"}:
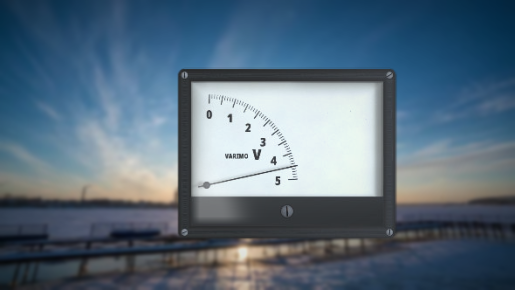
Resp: {"value": 4.5, "unit": "V"}
